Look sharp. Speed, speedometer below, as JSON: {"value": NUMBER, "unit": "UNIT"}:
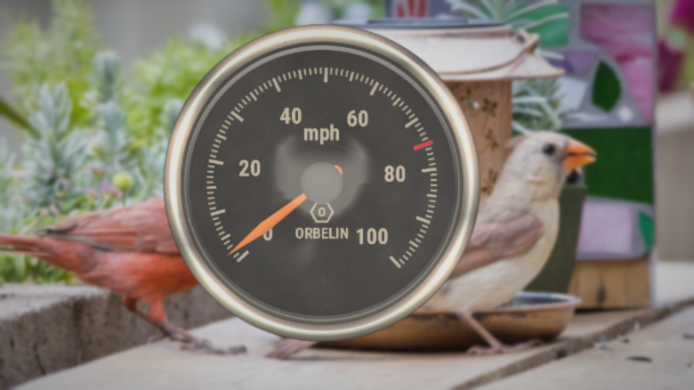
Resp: {"value": 2, "unit": "mph"}
